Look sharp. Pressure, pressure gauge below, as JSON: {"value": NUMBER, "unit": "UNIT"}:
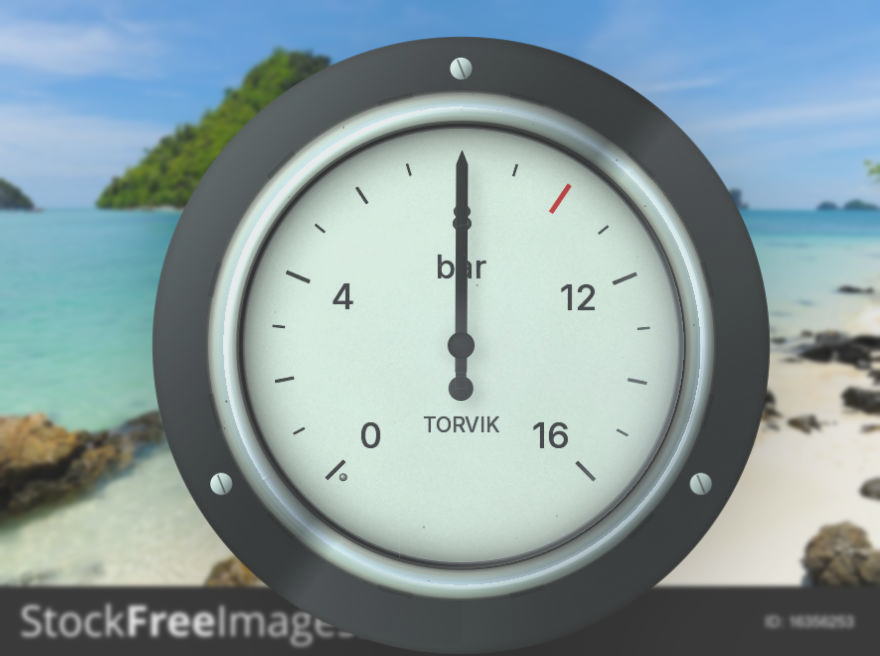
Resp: {"value": 8, "unit": "bar"}
